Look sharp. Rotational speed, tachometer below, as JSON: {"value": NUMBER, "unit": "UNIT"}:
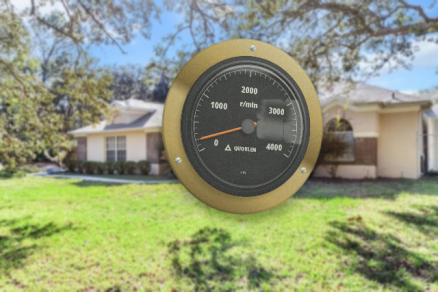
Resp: {"value": 200, "unit": "rpm"}
